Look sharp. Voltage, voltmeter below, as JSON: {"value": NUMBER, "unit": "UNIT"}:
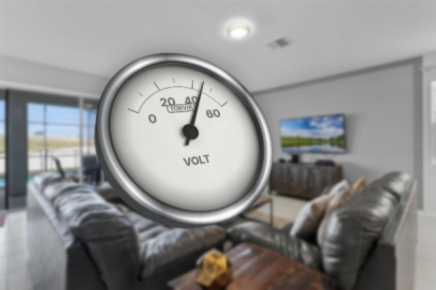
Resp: {"value": 45, "unit": "V"}
